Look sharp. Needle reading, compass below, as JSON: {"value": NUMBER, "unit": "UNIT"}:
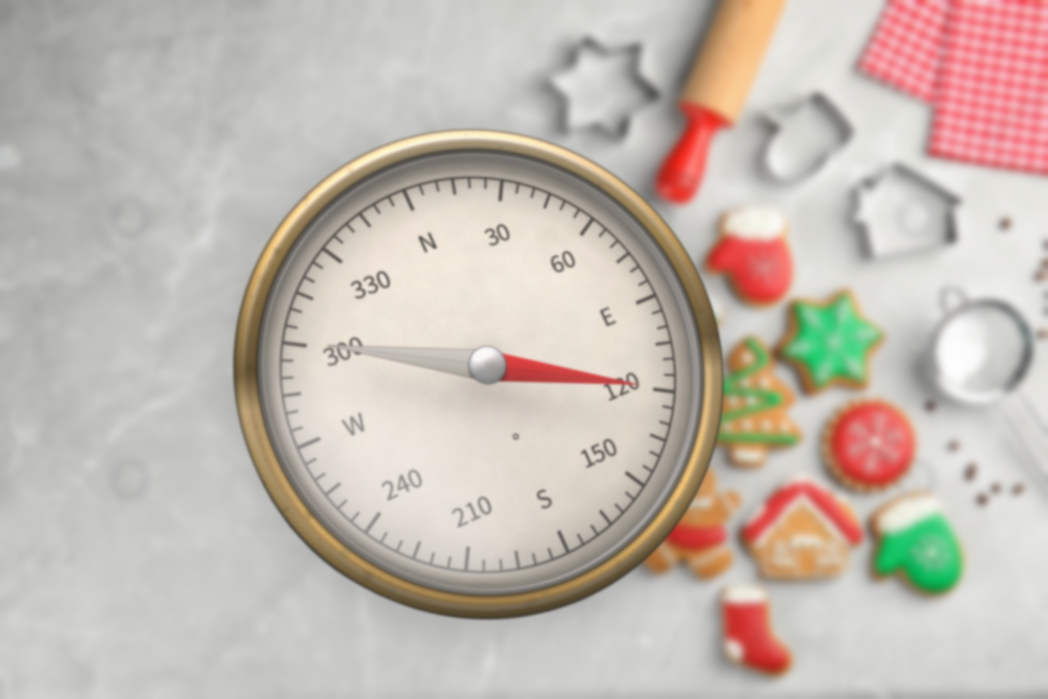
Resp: {"value": 120, "unit": "°"}
